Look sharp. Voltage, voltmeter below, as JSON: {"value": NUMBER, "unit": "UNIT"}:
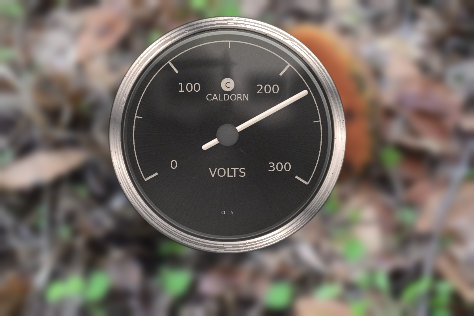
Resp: {"value": 225, "unit": "V"}
